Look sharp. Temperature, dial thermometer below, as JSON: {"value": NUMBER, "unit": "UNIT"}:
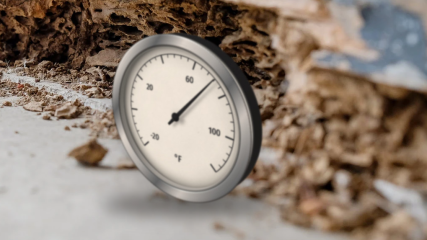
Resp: {"value": 72, "unit": "°F"}
